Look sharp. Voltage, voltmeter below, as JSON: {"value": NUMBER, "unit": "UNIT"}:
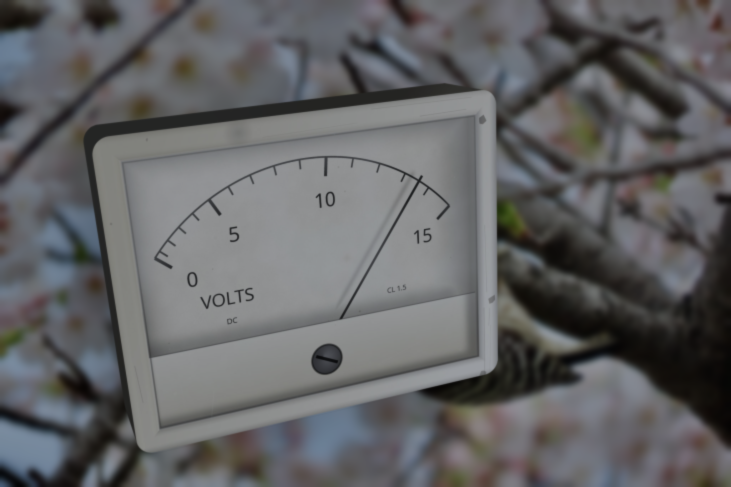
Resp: {"value": 13.5, "unit": "V"}
